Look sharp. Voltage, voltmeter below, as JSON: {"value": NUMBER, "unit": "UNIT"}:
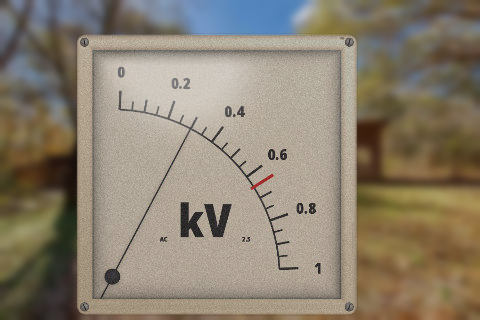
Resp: {"value": 0.3, "unit": "kV"}
